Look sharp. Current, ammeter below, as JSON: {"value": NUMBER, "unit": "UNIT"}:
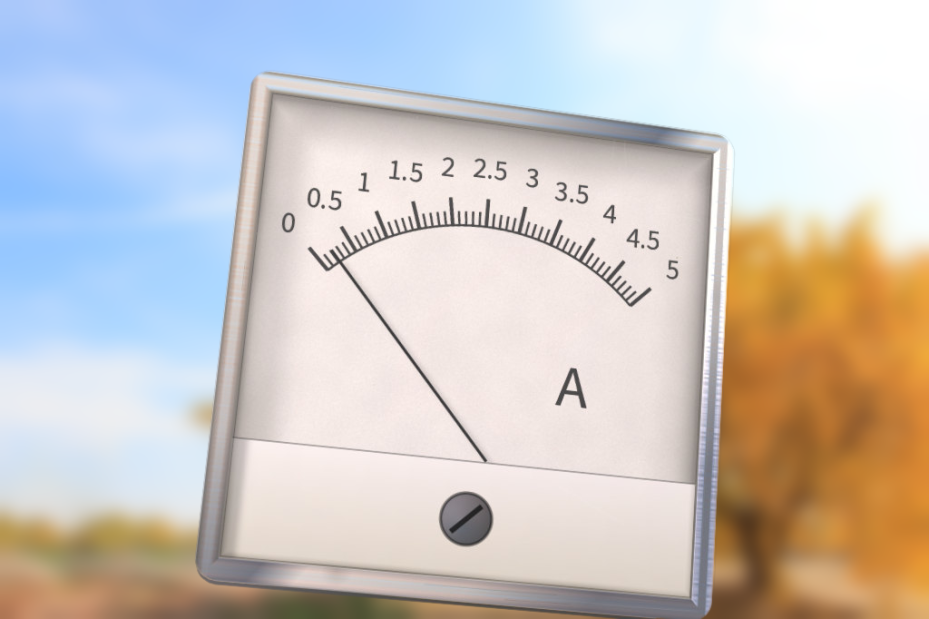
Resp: {"value": 0.2, "unit": "A"}
